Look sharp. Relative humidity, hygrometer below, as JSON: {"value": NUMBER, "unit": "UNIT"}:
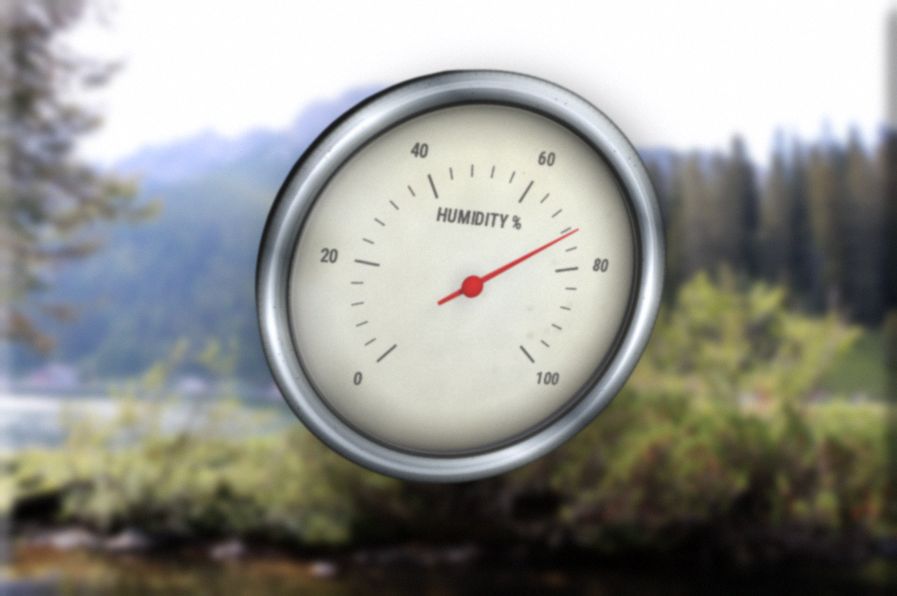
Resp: {"value": 72, "unit": "%"}
